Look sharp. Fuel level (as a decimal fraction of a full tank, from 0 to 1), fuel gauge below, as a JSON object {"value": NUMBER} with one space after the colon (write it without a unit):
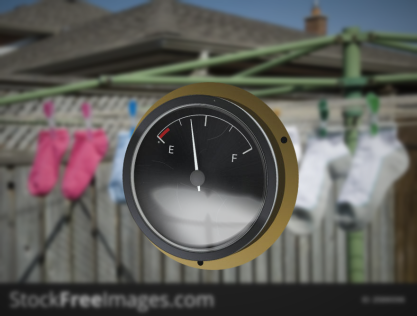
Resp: {"value": 0.375}
